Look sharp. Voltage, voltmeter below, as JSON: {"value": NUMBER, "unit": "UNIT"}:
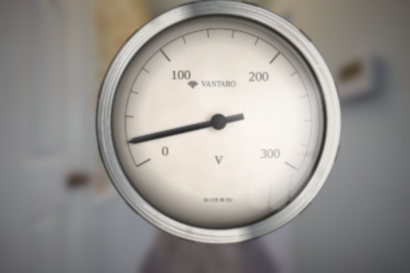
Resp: {"value": 20, "unit": "V"}
